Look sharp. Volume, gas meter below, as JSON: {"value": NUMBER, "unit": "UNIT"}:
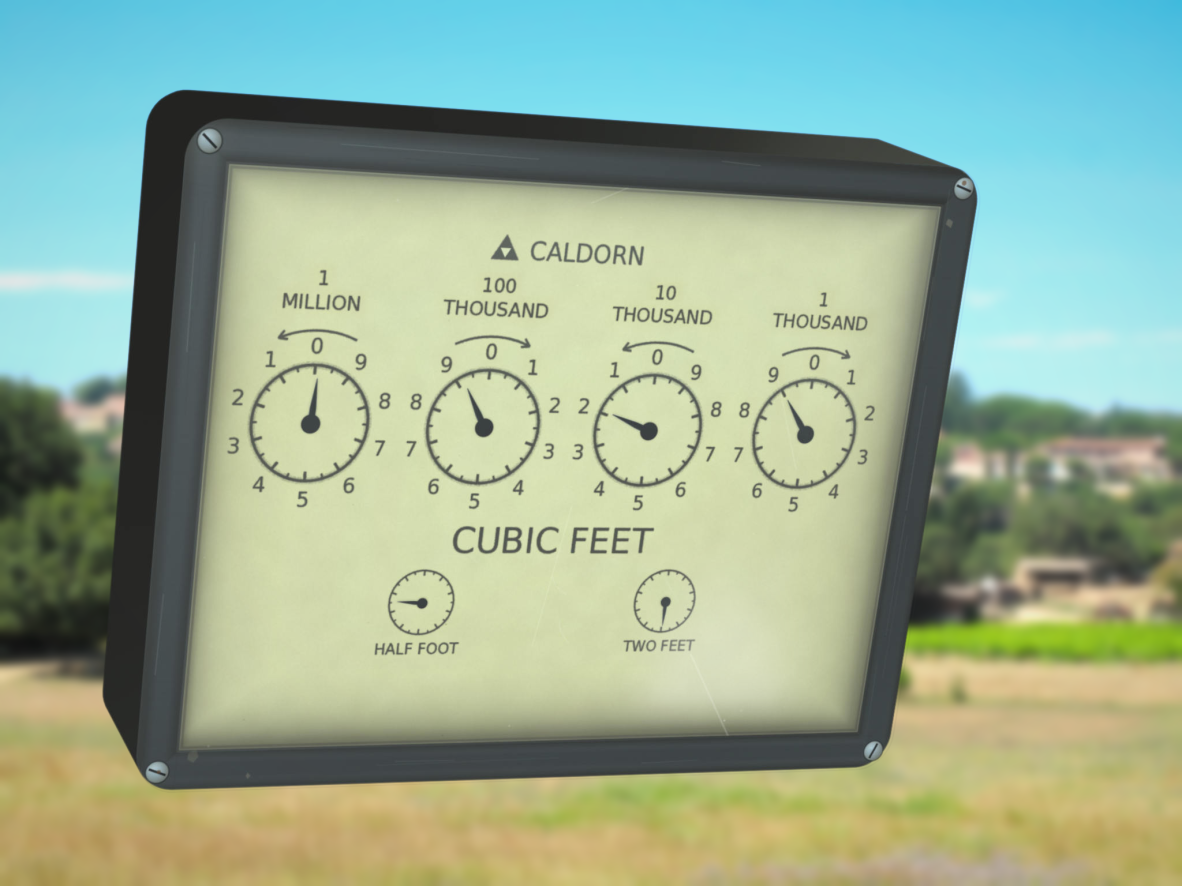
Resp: {"value": 991900, "unit": "ft³"}
